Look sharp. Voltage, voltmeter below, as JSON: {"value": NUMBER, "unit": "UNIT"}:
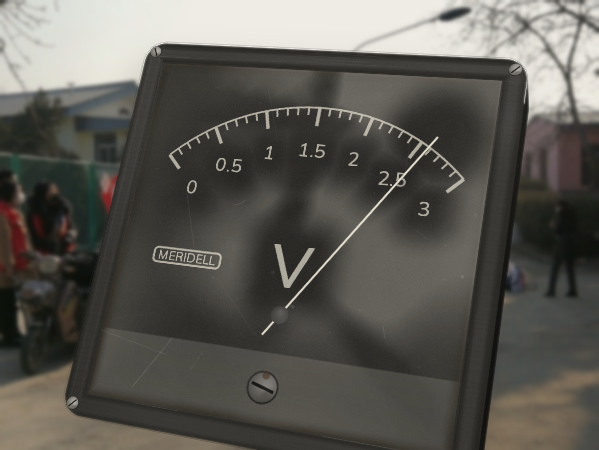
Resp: {"value": 2.6, "unit": "V"}
